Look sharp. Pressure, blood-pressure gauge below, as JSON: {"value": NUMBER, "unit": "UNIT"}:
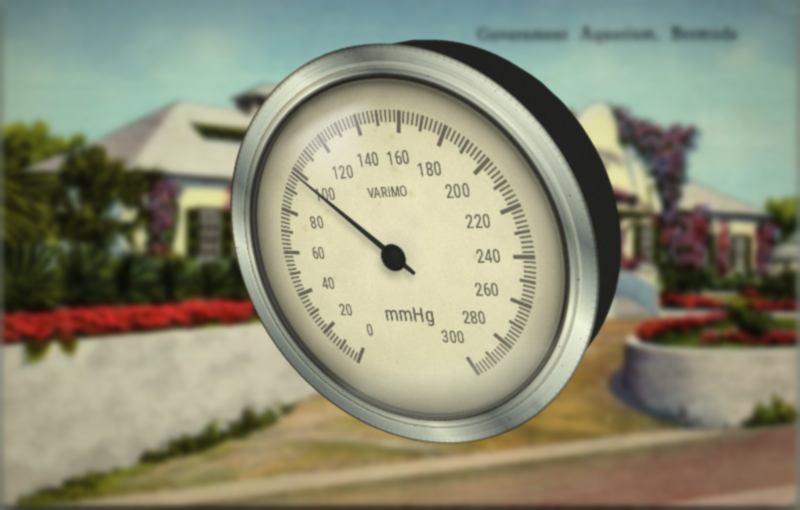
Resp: {"value": 100, "unit": "mmHg"}
